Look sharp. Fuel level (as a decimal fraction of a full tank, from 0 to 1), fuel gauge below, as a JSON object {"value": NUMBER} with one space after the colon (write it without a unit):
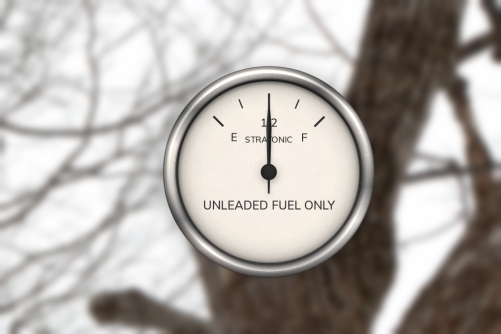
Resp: {"value": 0.5}
